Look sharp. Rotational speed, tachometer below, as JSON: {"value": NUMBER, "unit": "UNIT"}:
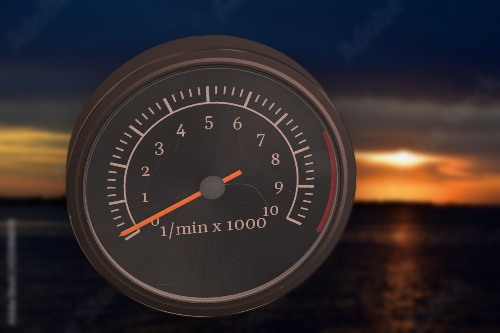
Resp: {"value": 200, "unit": "rpm"}
